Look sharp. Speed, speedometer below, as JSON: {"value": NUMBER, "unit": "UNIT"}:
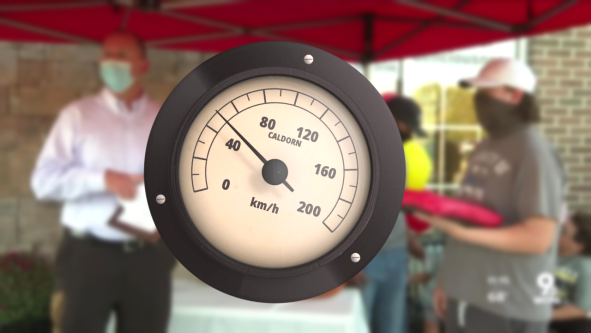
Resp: {"value": 50, "unit": "km/h"}
